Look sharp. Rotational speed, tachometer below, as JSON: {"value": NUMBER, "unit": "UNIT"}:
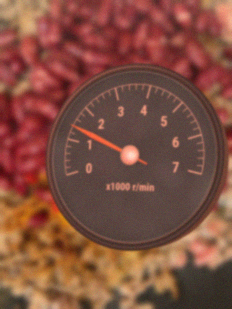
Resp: {"value": 1400, "unit": "rpm"}
